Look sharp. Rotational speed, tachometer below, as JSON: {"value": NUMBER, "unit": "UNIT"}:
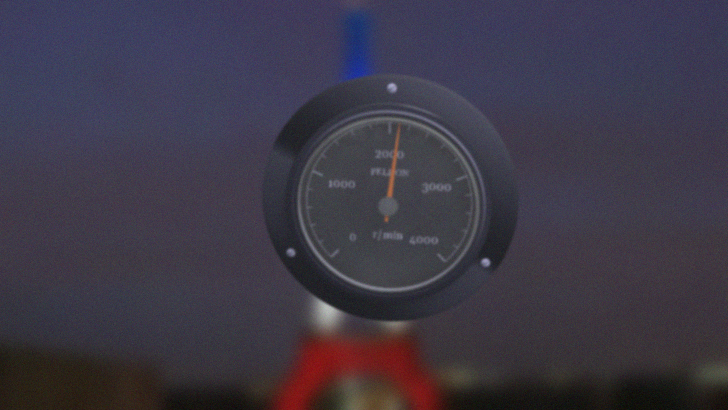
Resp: {"value": 2100, "unit": "rpm"}
